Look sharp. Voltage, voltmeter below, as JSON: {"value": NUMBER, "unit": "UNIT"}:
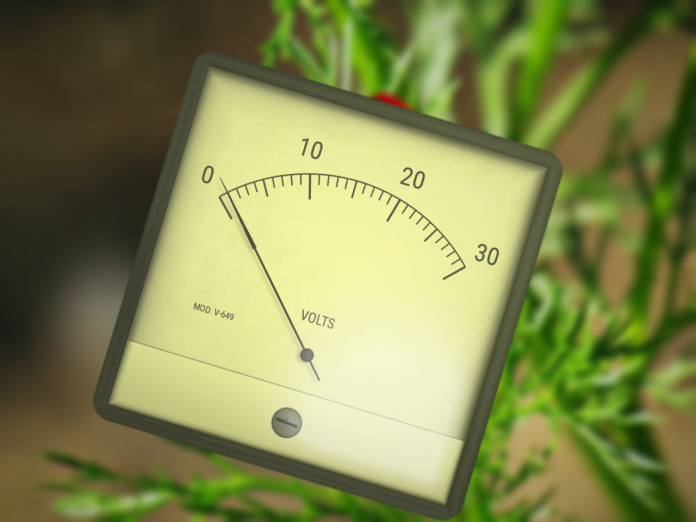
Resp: {"value": 1, "unit": "V"}
